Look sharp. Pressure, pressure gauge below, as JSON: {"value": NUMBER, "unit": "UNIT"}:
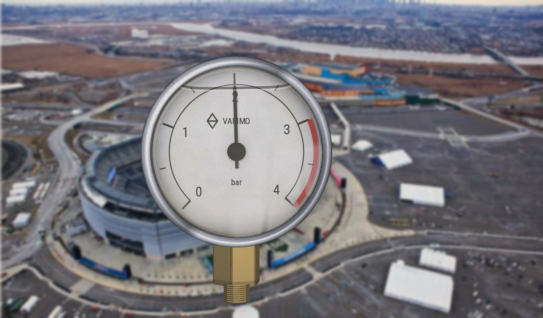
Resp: {"value": 2, "unit": "bar"}
